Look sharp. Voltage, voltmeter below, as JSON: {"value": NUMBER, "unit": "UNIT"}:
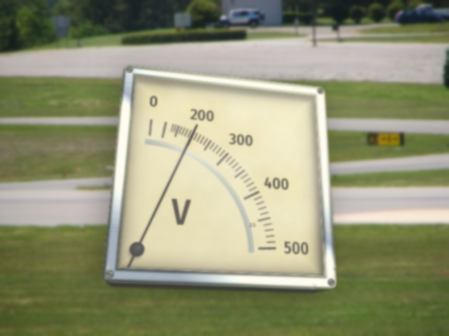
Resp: {"value": 200, "unit": "V"}
